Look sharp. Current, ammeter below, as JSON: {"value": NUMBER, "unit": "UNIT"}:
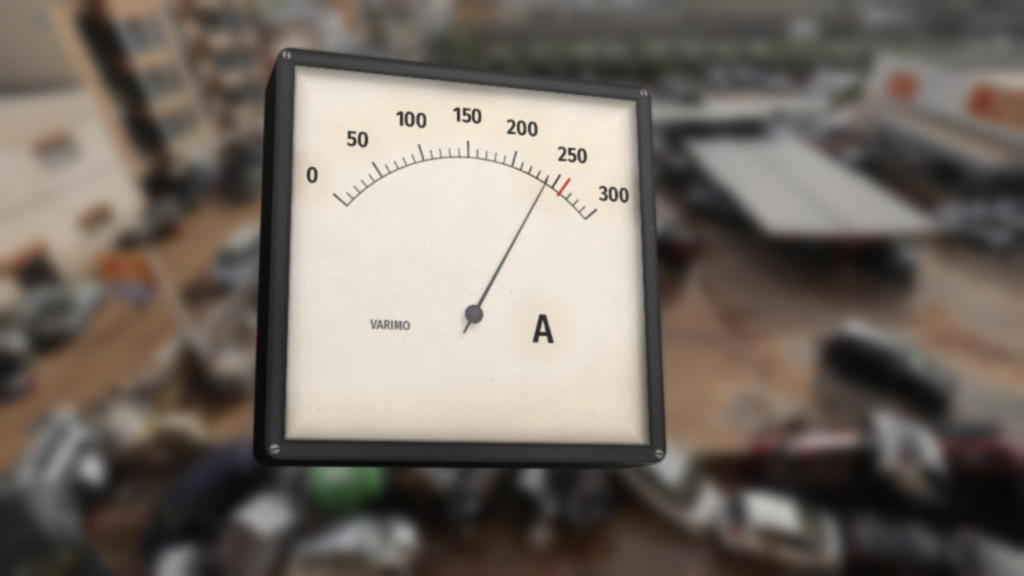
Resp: {"value": 240, "unit": "A"}
